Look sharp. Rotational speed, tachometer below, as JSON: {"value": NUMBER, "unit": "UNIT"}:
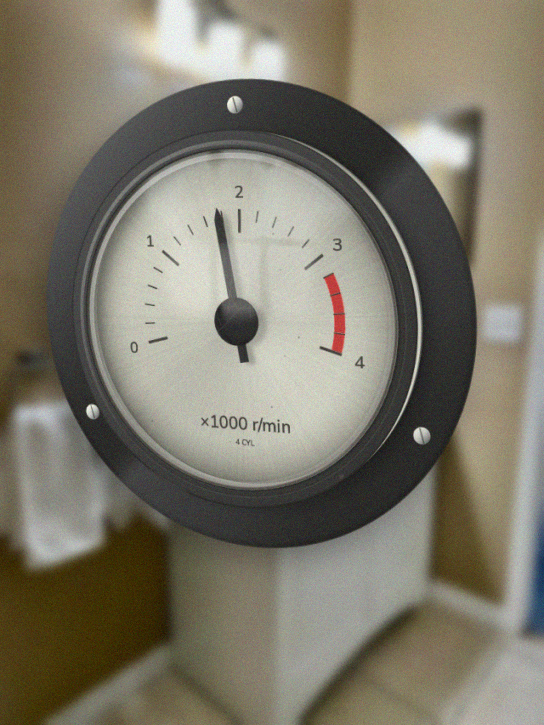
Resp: {"value": 1800, "unit": "rpm"}
